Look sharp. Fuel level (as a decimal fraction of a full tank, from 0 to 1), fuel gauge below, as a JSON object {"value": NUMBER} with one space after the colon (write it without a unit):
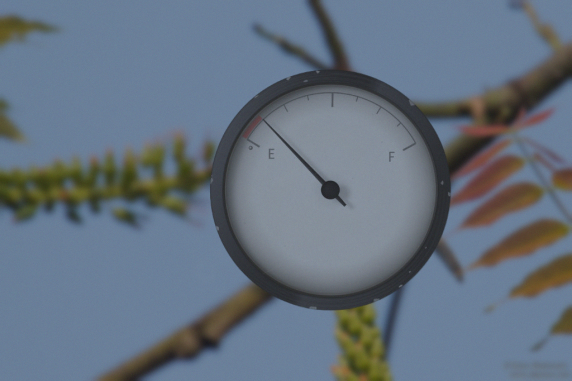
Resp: {"value": 0.125}
